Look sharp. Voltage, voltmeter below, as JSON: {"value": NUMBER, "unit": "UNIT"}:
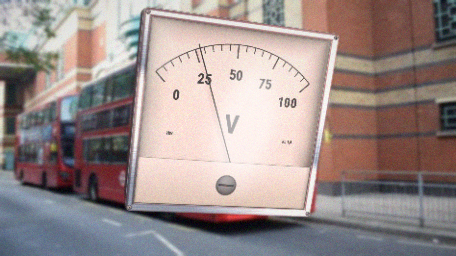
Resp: {"value": 27.5, "unit": "V"}
